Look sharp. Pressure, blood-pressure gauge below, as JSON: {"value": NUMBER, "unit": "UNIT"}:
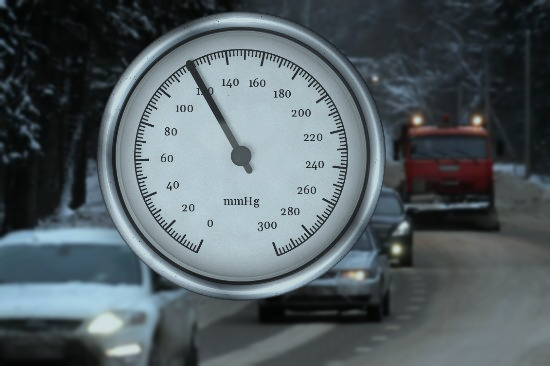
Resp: {"value": 120, "unit": "mmHg"}
